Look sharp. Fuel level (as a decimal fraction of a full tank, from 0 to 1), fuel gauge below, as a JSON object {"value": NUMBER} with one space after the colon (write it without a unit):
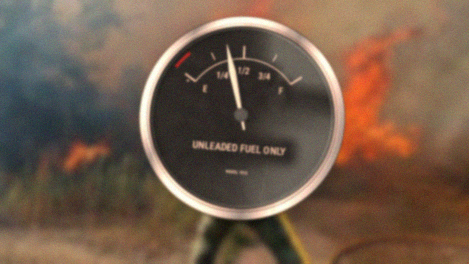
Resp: {"value": 0.375}
